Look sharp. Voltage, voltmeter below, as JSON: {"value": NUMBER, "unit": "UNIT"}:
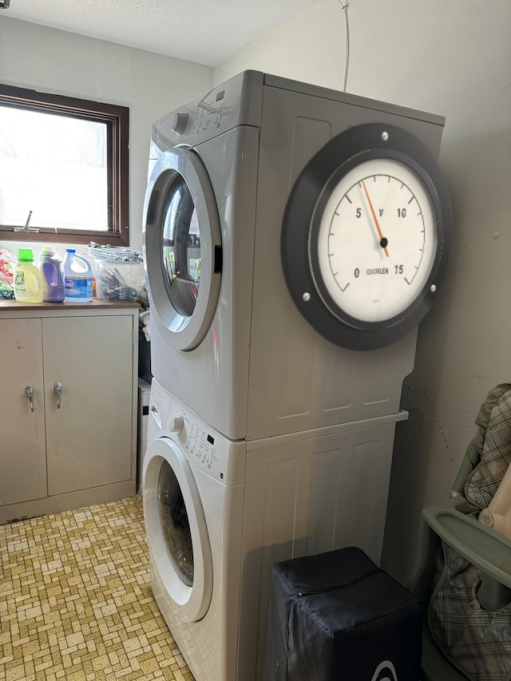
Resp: {"value": 6, "unit": "V"}
